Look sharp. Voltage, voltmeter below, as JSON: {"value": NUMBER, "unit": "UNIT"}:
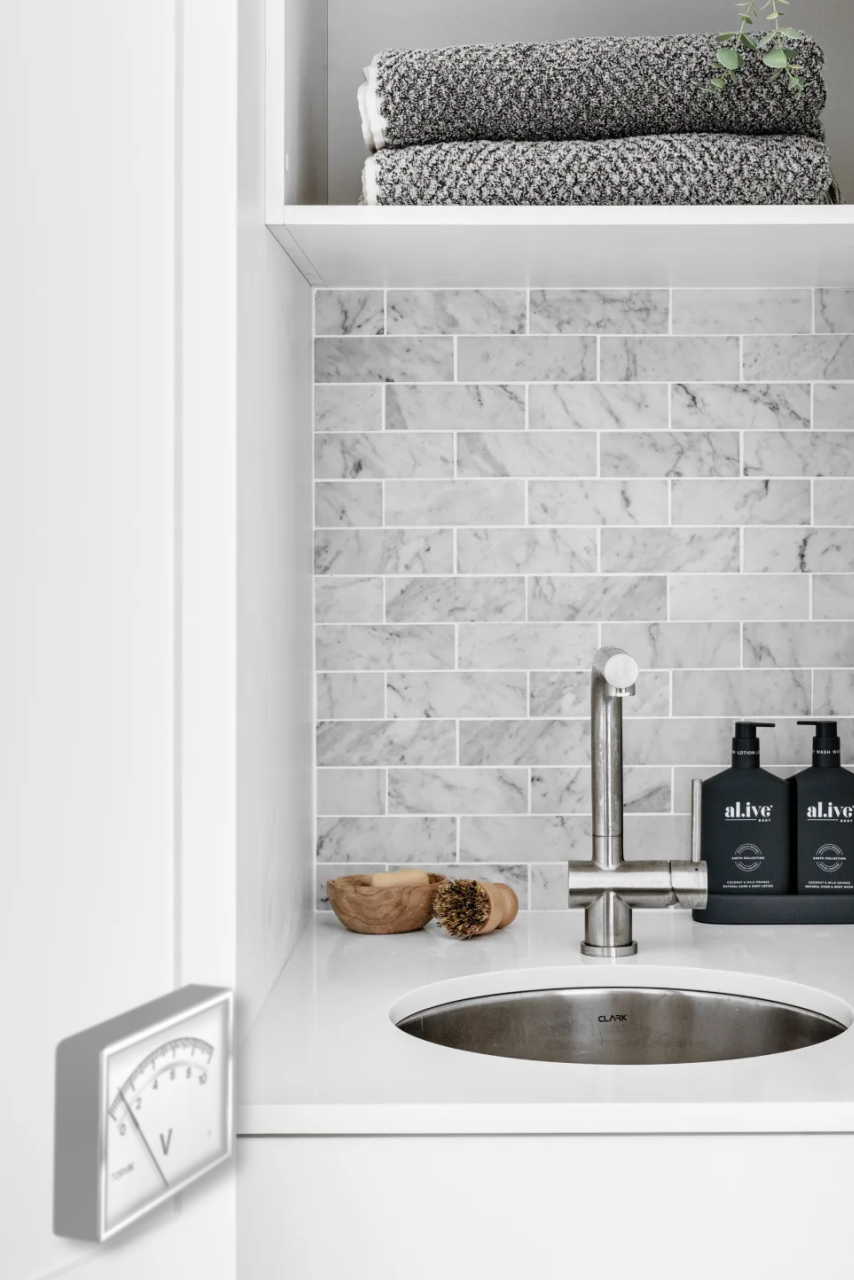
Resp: {"value": 1, "unit": "V"}
